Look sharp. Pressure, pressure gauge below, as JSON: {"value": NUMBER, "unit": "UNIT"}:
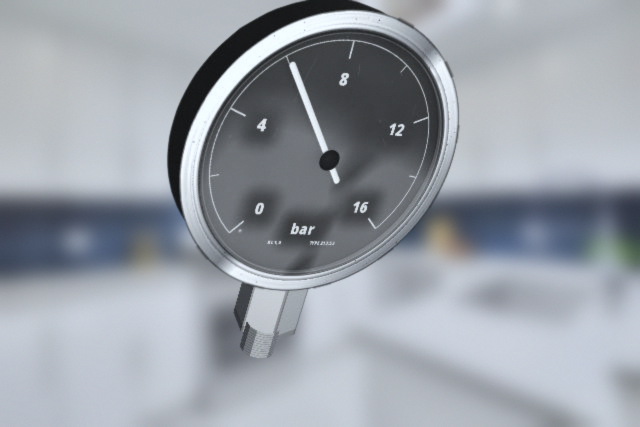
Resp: {"value": 6, "unit": "bar"}
